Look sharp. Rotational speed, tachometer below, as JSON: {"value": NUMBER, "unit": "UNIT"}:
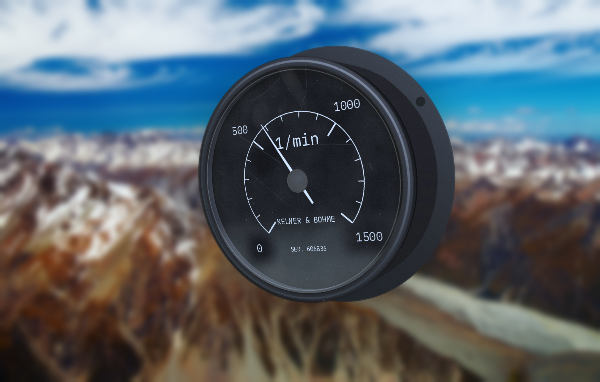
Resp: {"value": 600, "unit": "rpm"}
